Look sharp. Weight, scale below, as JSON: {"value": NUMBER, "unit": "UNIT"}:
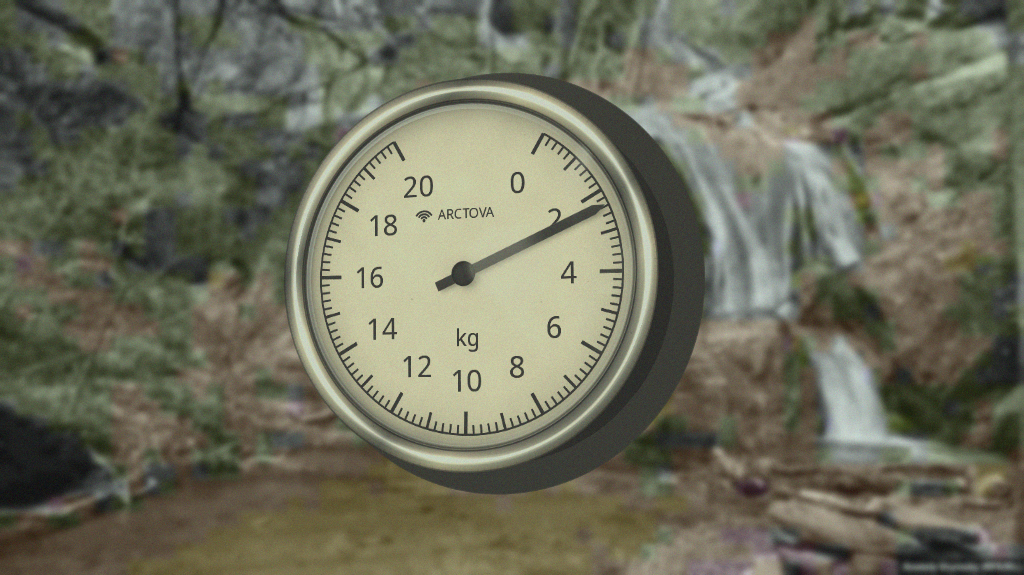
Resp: {"value": 2.4, "unit": "kg"}
